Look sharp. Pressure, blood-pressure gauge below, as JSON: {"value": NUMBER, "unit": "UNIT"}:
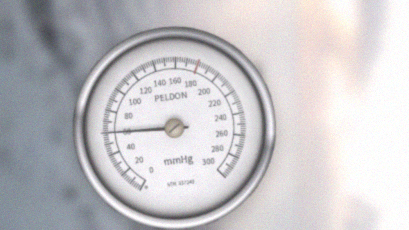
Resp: {"value": 60, "unit": "mmHg"}
